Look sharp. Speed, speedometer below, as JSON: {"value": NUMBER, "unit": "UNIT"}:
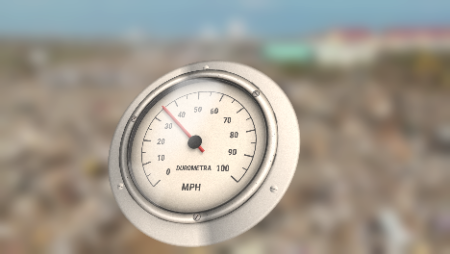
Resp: {"value": 35, "unit": "mph"}
